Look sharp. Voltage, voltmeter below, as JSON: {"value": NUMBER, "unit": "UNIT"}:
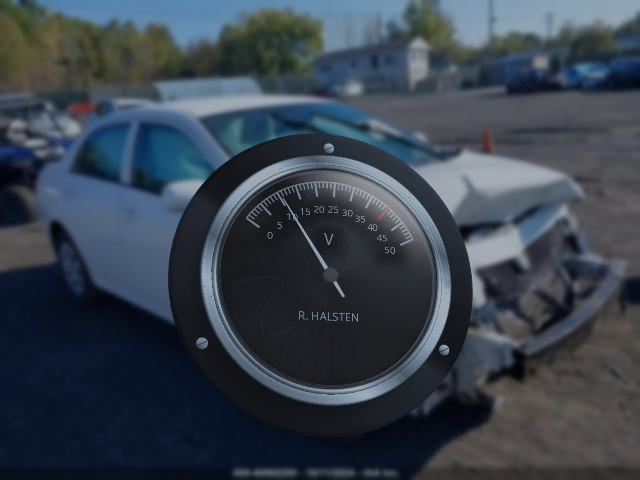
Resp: {"value": 10, "unit": "V"}
